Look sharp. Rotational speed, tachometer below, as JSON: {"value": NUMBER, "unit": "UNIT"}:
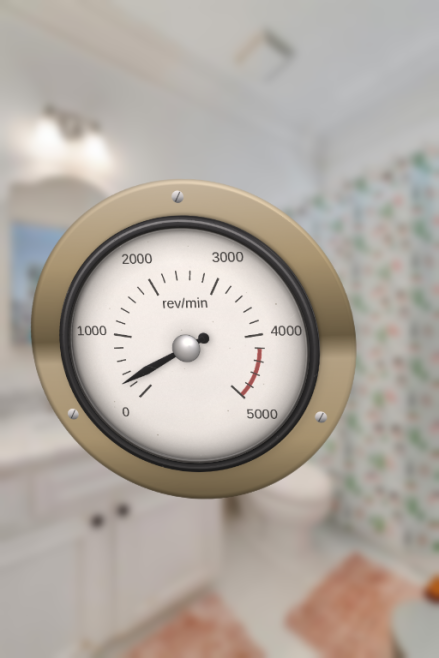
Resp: {"value": 300, "unit": "rpm"}
